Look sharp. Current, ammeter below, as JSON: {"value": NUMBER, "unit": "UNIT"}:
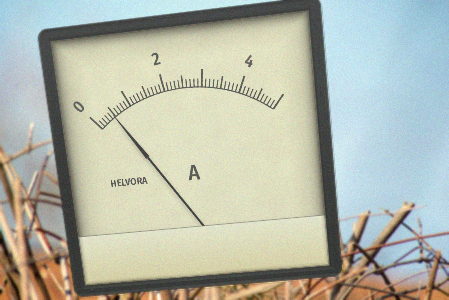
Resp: {"value": 0.5, "unit": "A"}
